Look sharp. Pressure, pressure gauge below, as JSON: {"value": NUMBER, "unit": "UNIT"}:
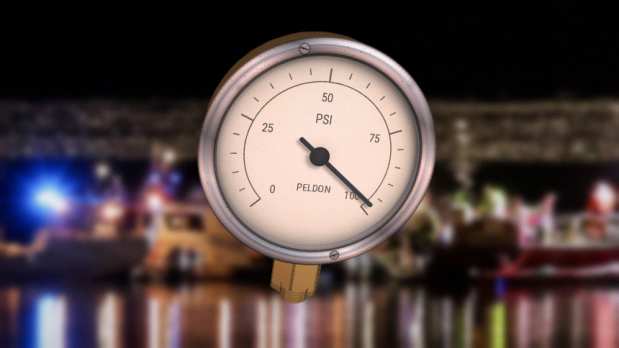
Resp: {"value": 97.5, "unit": "psi"}
